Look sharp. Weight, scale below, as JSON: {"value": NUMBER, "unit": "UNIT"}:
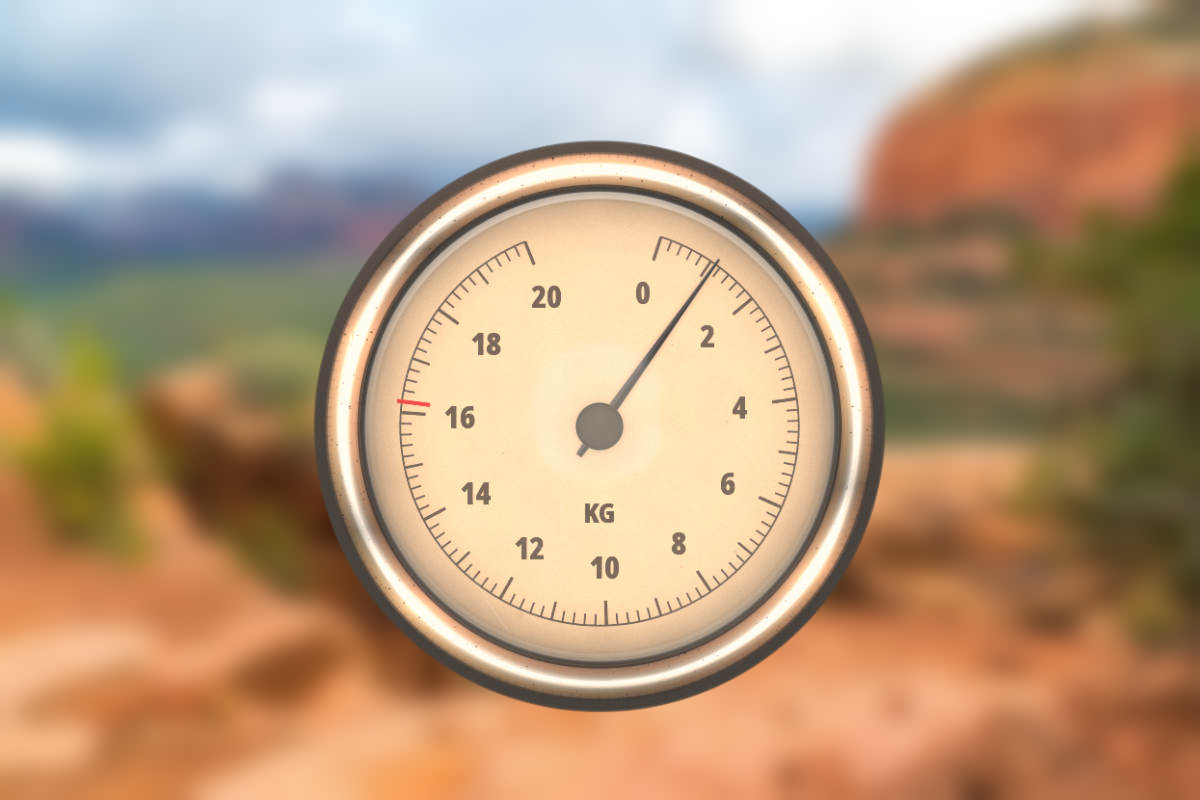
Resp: {"value": 1.1, "unit": "kg"}
